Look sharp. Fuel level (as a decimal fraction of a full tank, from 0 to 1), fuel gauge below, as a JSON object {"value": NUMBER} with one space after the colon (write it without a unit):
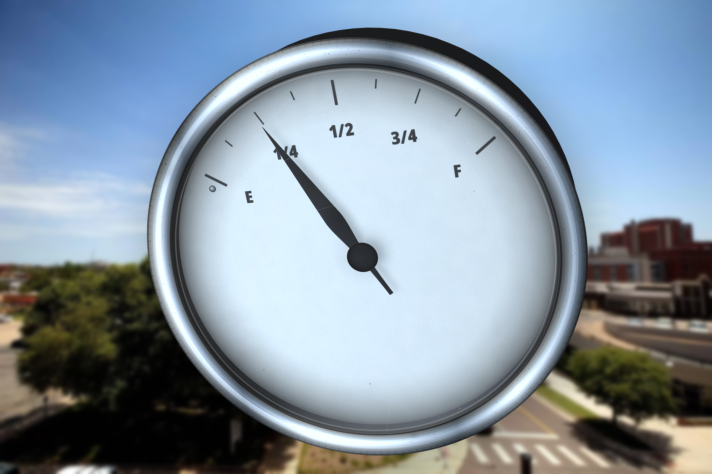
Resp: {"value": 0.25}
